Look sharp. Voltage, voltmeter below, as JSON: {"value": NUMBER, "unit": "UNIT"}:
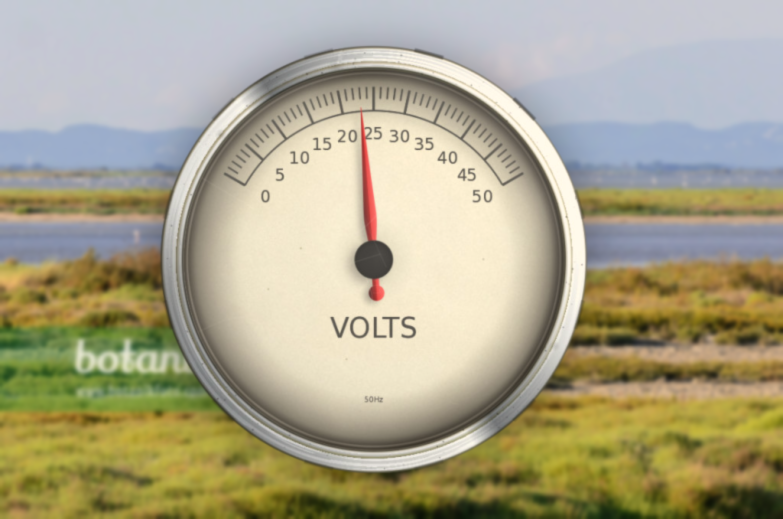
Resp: {"value": 23, "unit": "V"}
